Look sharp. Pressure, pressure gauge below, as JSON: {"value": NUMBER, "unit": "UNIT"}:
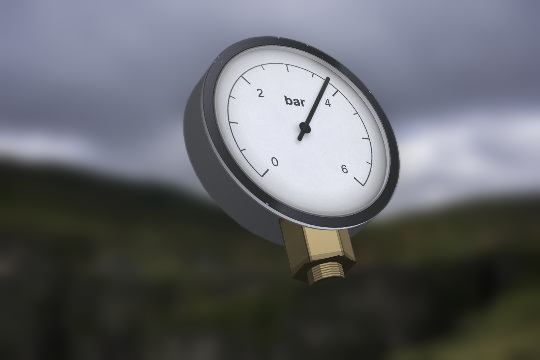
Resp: {"value": 3.75, "unit": "bar"}
